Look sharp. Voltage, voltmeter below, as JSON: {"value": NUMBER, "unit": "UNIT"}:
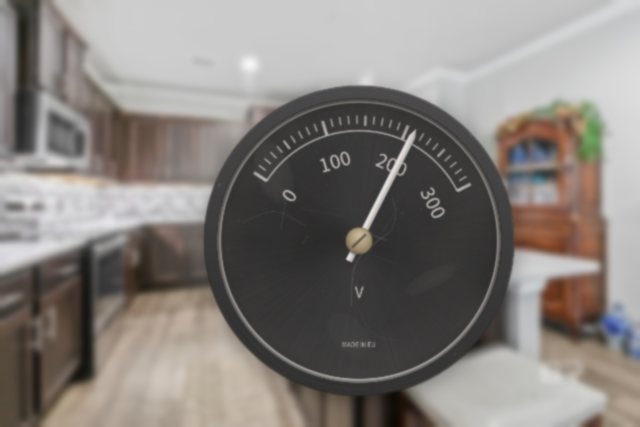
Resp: {"value": 210, "unit": "V"}
